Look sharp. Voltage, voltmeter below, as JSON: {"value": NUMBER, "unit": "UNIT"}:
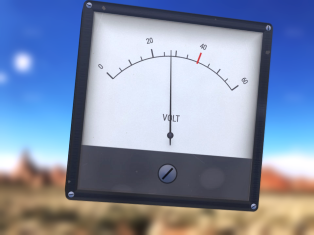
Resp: {"value": 27.5, "unit": "V"}
